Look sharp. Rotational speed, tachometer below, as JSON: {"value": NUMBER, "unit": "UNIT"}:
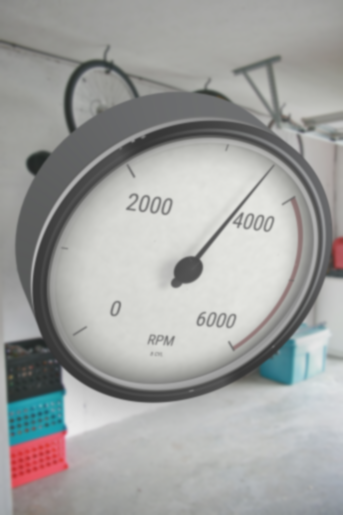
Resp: {"value": 3500, "unit": "rpm"}
